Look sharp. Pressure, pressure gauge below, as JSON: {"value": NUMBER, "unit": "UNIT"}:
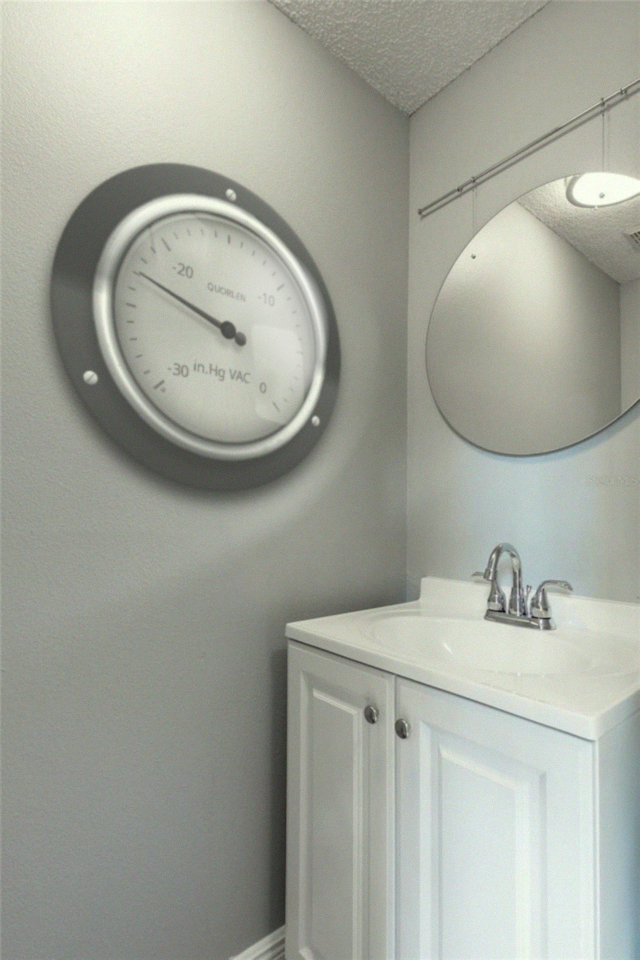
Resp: {"value": -23, "unit": "inHg"}
